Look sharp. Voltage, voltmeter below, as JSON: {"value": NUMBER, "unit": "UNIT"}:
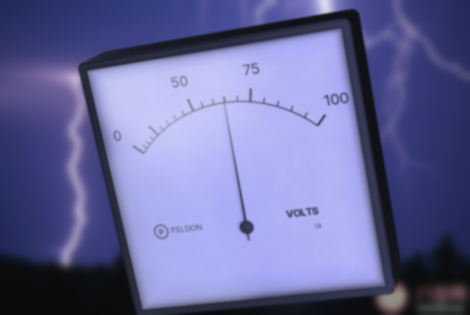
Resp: {"value": 65, "unit": "V"}
